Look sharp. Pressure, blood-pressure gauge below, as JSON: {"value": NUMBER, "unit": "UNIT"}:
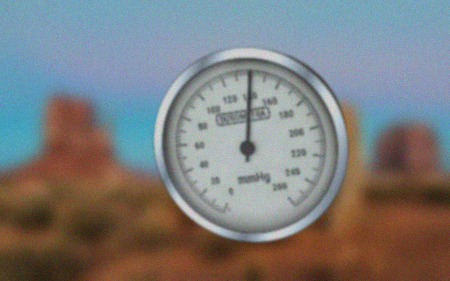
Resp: {"value": 140, "unit": "mmHg"}
